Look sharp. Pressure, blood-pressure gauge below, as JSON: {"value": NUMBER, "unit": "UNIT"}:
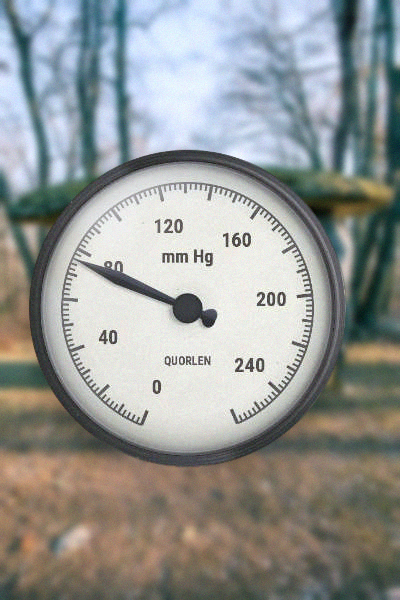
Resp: {"value": 76, "unit": "mmHg"}
